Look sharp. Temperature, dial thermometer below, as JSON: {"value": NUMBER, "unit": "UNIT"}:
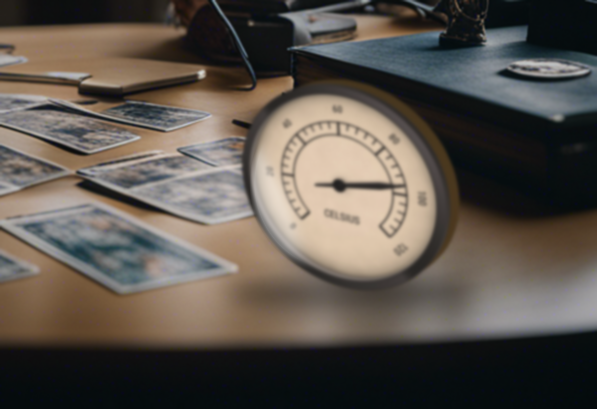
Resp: {"value": 96, "unit": "°C"}
